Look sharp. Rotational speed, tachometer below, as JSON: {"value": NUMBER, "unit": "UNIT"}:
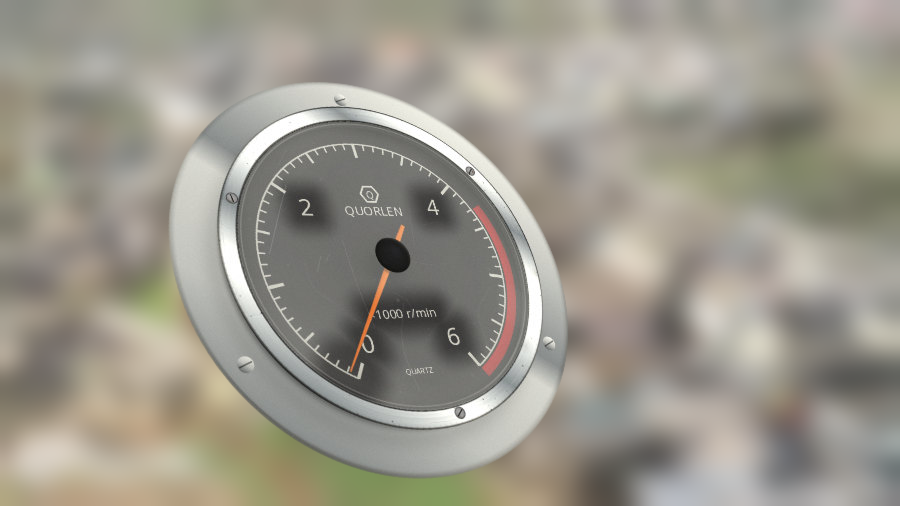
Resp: {"value": 100, "unit": "rpm"}
